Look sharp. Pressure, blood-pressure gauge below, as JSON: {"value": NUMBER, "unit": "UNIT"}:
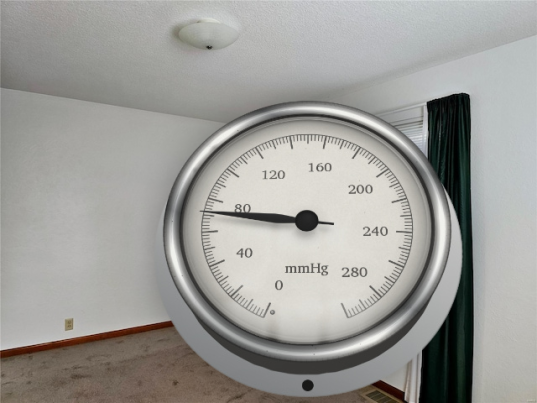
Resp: {"value": 70, "unit": "mmHg"}
